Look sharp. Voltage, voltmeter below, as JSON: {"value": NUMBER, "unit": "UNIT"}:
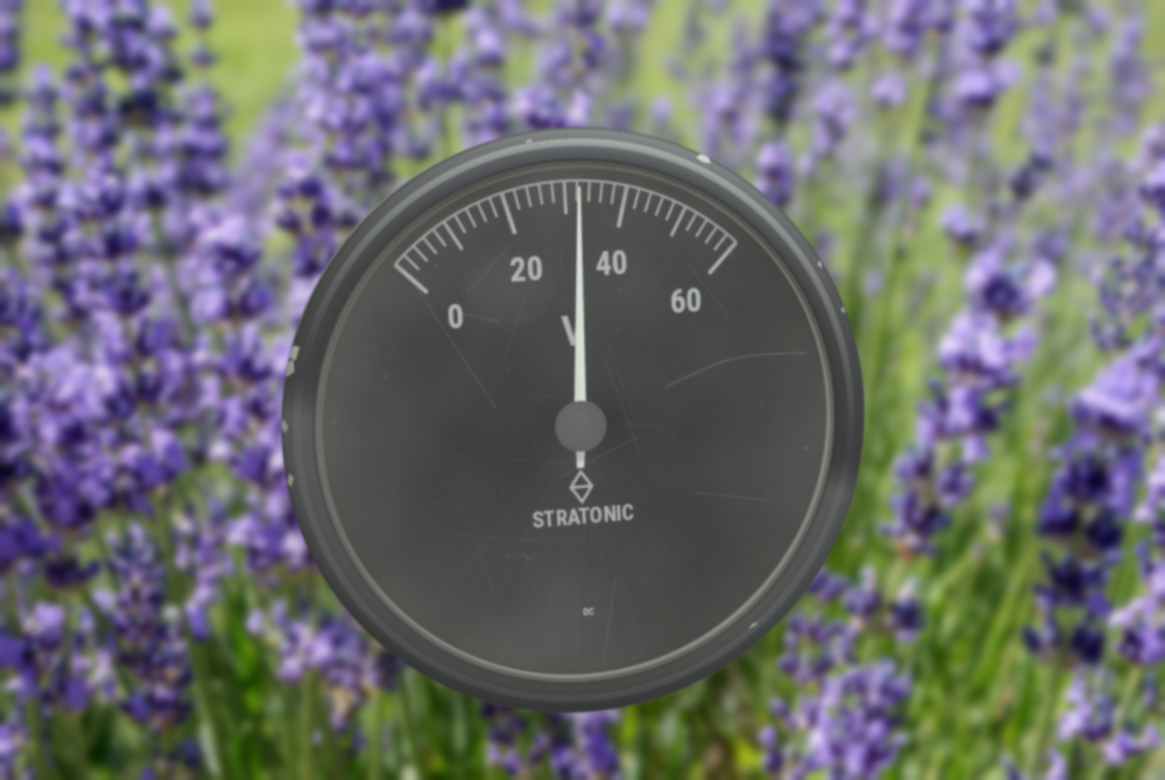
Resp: {"value": 32, "unit": "V"}
